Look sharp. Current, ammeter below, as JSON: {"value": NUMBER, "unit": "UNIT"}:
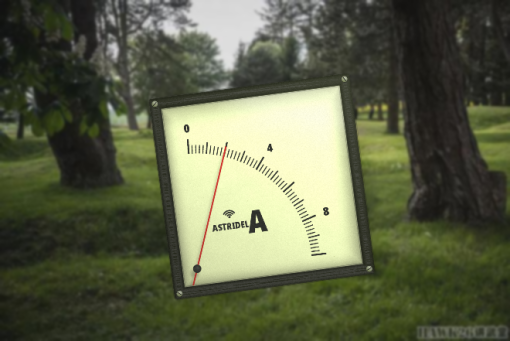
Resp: {"value": 2, "unit": "A"}
